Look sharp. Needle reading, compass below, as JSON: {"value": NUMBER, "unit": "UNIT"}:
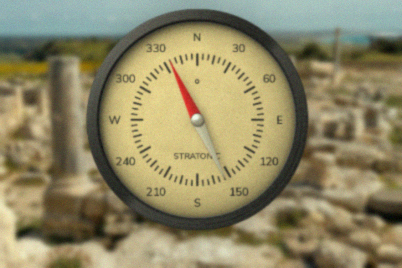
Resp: {"value": 335, "unit": "°"}
